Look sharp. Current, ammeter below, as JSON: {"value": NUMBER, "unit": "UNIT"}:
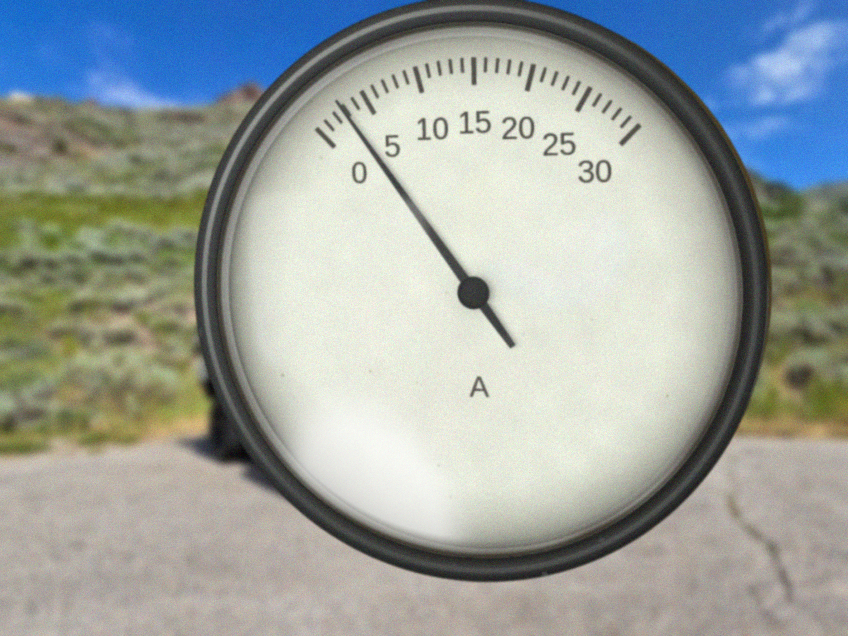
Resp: {"value": 3, "unit": "A"}
